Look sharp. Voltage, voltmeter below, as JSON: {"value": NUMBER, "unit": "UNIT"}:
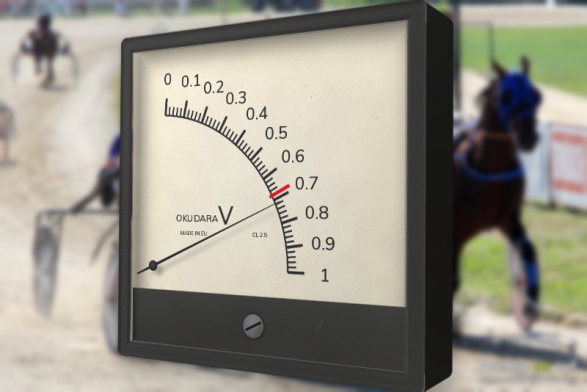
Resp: {"value": 0.72, "unit": "V"}
